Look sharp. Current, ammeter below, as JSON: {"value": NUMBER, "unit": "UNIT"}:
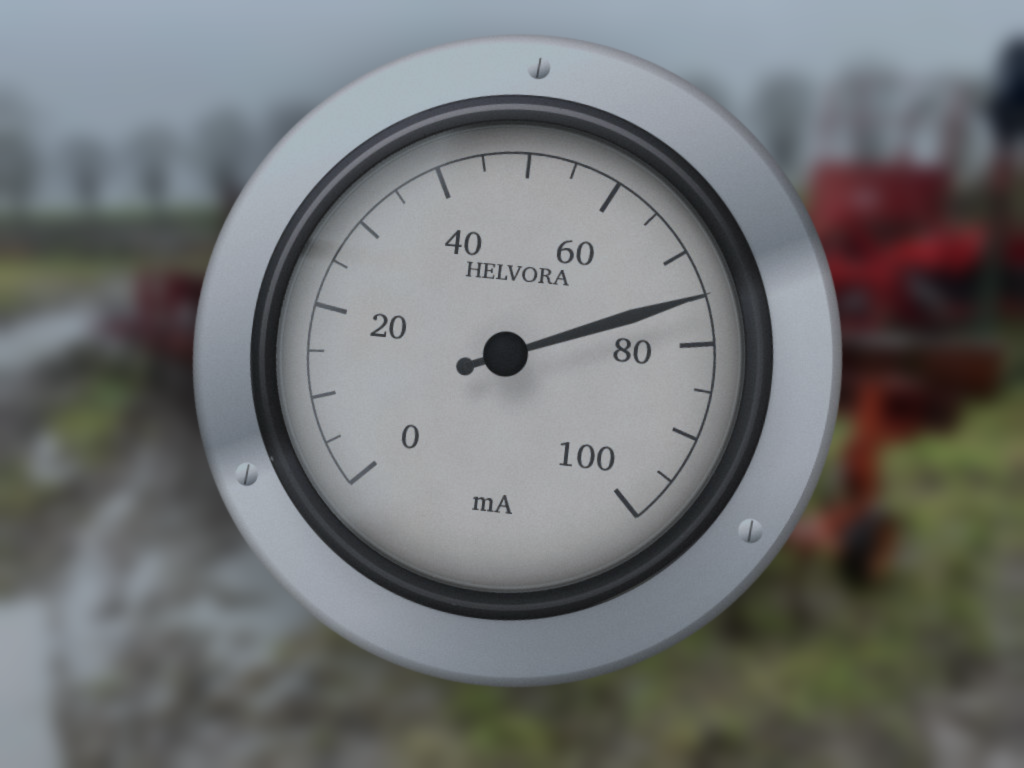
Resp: {"value": 75, "unit": "mA"}
